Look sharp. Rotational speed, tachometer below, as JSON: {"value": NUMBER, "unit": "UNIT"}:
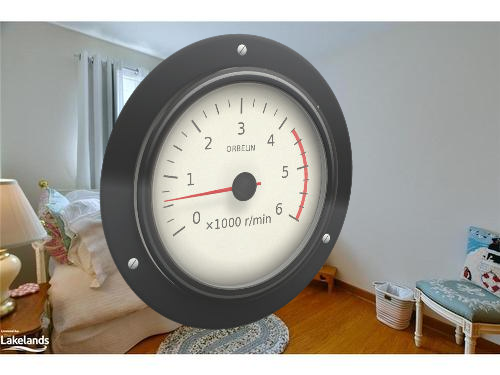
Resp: {"value": 625, "unit": "rpm"}
